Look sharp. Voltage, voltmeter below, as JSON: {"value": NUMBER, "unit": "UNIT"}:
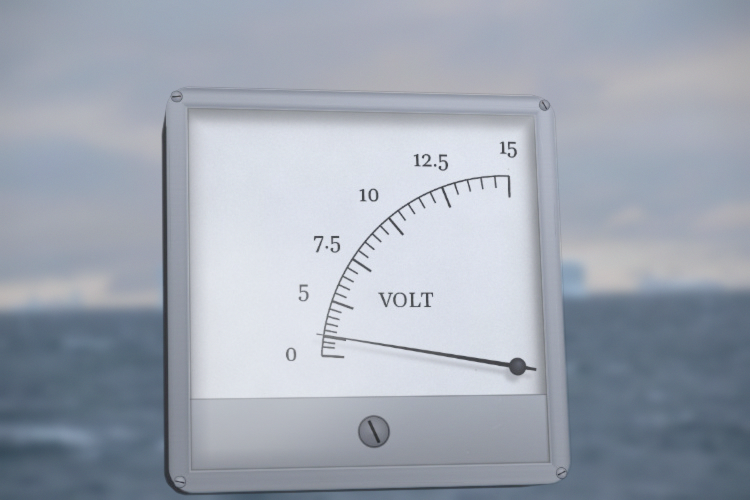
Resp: {"value": 2.5, "unit": "V"}
